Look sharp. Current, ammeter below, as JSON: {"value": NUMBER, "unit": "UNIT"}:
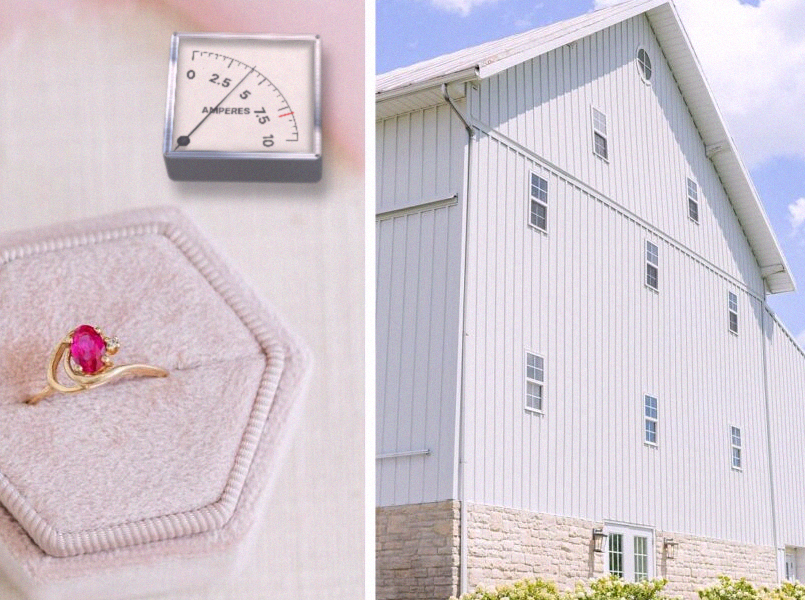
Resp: {"value": 4, "unit": "A"}
